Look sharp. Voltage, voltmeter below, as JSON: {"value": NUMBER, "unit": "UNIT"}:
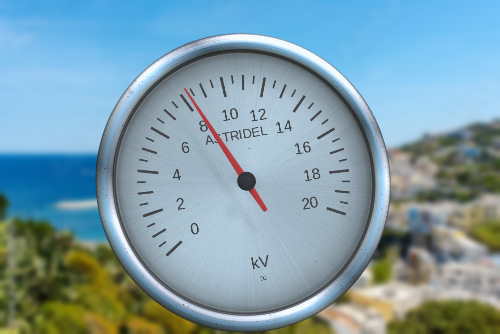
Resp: {"value": 8.25, "unit": "kV"}
